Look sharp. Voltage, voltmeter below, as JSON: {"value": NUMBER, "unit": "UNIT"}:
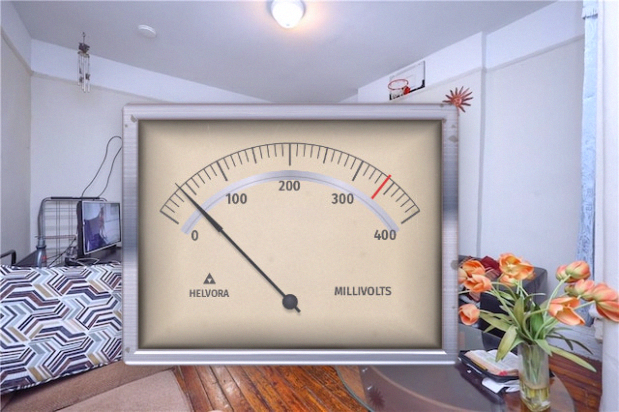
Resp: {"value": 40, "unit": "mV"}
